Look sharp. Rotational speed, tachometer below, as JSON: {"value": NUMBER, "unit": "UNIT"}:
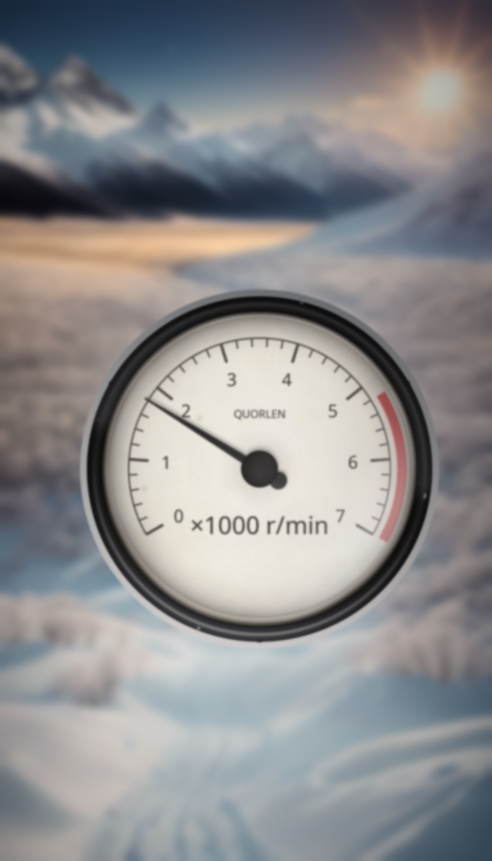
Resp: {"value": 1800, "unit": "rpm"}
